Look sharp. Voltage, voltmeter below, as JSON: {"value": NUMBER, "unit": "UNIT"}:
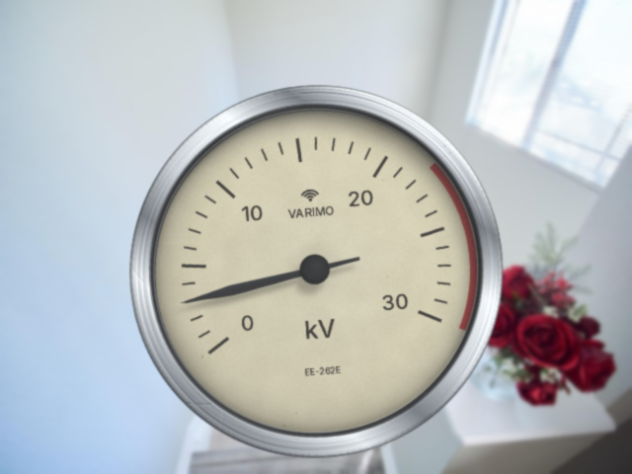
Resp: {"value": 3, "unit": "kV"}
